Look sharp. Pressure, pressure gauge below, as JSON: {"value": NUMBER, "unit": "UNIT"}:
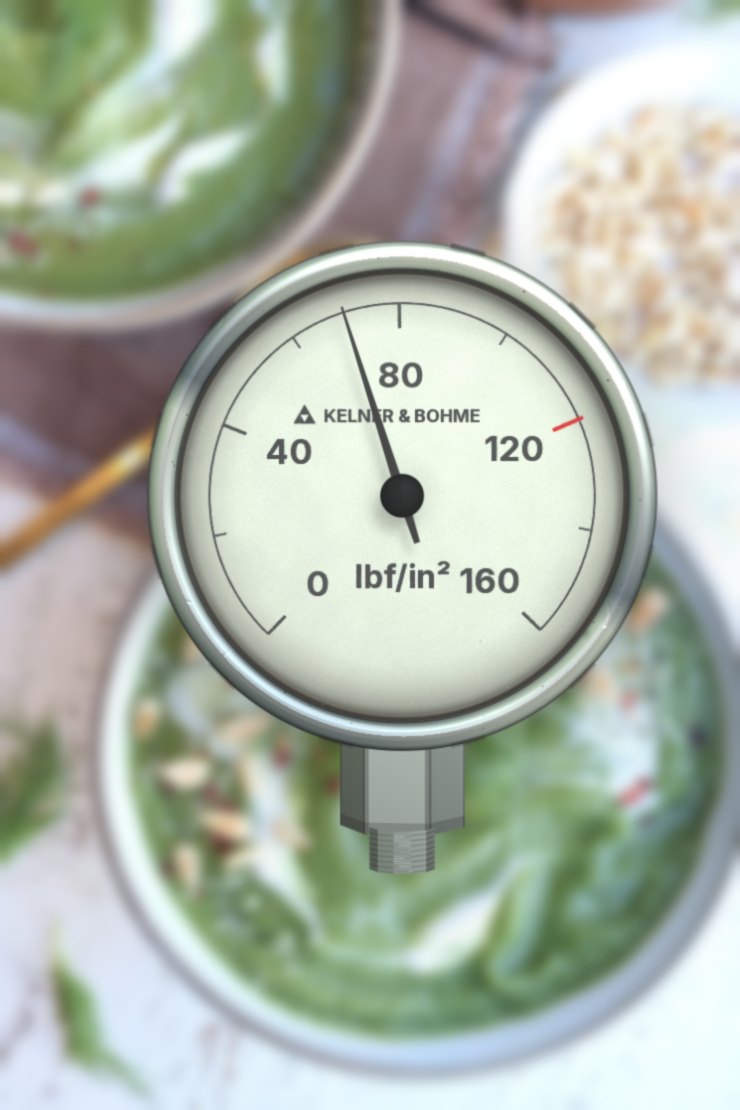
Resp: {"value": 70, "unit": "psi"}
